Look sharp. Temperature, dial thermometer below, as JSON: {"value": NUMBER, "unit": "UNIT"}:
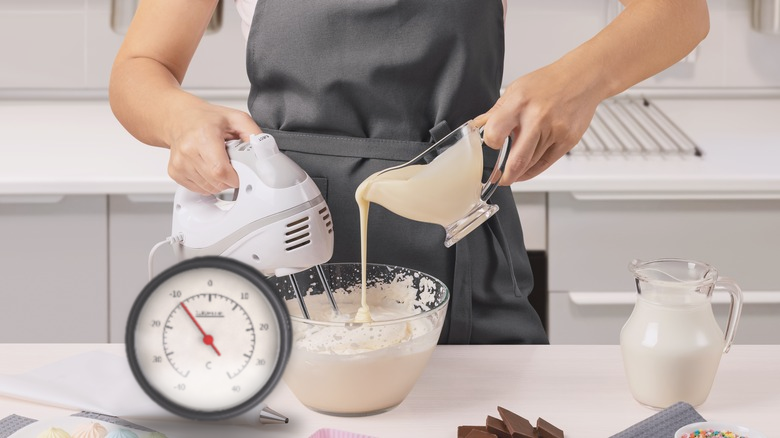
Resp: {"value": -10, "unit": "°C"}
